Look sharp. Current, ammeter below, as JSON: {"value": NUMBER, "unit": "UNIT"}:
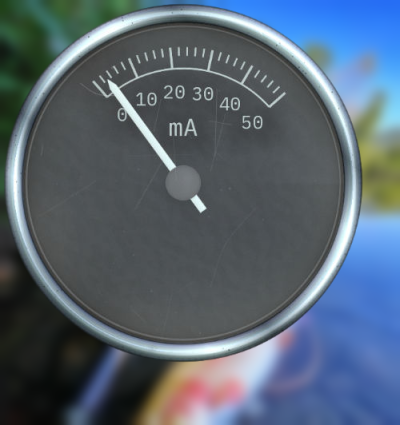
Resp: {"value": 3, "unit": "mA"}
